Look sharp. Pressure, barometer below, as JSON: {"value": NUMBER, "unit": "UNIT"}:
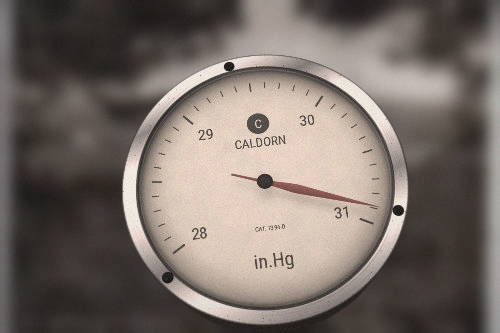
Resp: {"value": 30.9, "unit": "inHg"}
